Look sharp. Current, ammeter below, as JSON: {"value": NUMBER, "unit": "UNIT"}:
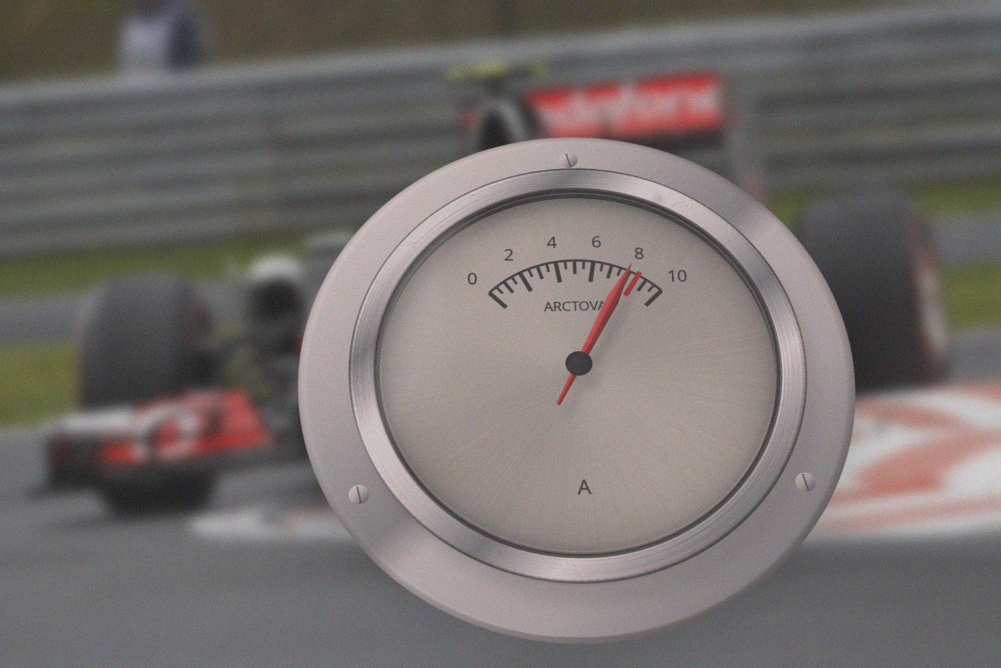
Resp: {"value": 8, "unit": "A"}
